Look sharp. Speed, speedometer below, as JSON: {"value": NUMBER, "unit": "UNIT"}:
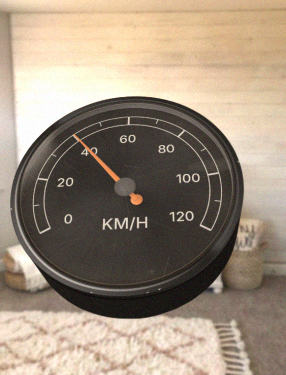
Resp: {"value": 40, "unit": "km/h"}
